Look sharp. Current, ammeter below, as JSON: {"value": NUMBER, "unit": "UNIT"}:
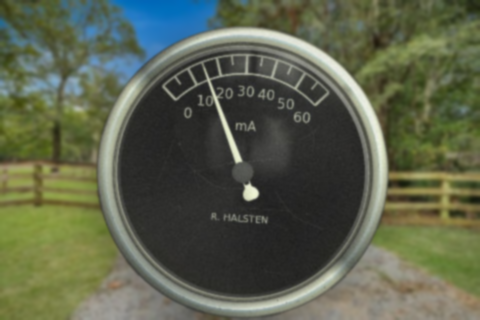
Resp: {"value": 15, "unit": "mA"}
